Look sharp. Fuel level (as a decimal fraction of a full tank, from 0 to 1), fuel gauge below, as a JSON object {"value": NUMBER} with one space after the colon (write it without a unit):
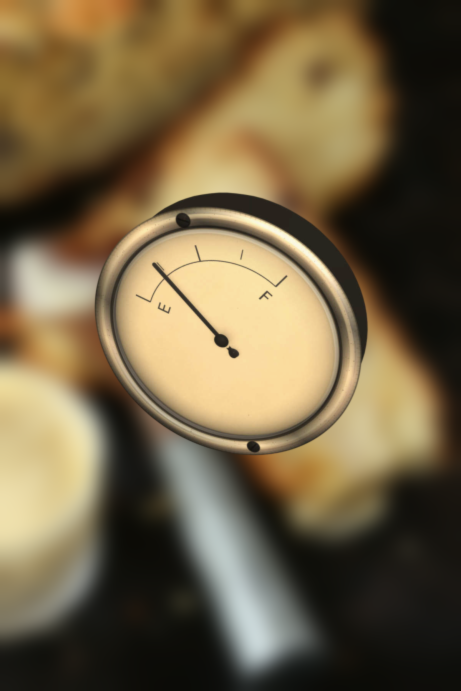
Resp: {"value": 0.25}
